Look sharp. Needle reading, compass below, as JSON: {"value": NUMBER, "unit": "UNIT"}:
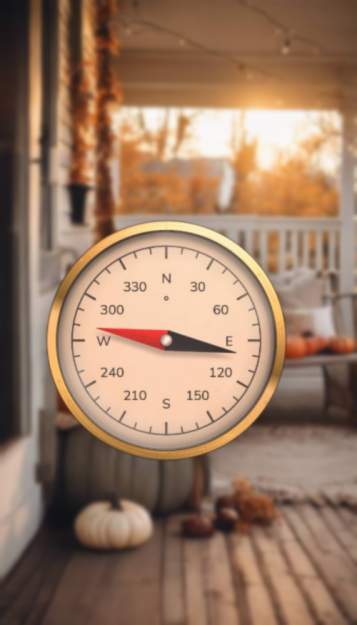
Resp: {"value": 280, "unit": "°"}
